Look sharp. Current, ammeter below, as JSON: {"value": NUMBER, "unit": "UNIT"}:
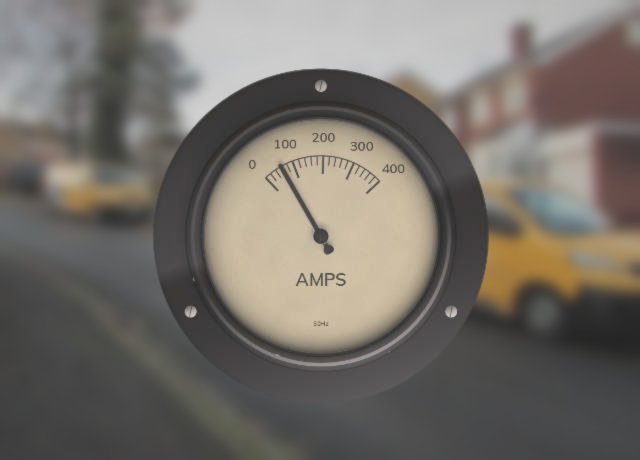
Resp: {"value": 60, "unit": "A"}
